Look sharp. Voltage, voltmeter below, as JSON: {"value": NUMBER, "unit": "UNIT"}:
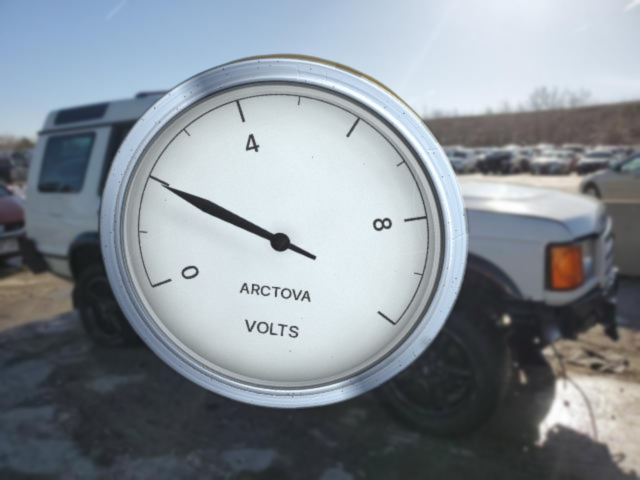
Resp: {"value": 2, "unit": "V"}
